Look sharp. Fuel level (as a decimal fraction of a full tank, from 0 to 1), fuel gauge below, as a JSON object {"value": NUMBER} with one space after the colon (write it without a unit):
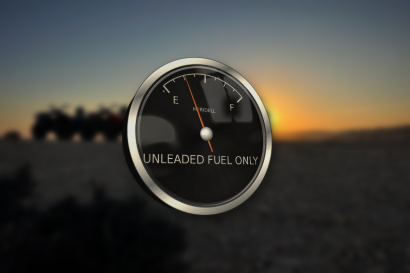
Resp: {"value": 0.25}
